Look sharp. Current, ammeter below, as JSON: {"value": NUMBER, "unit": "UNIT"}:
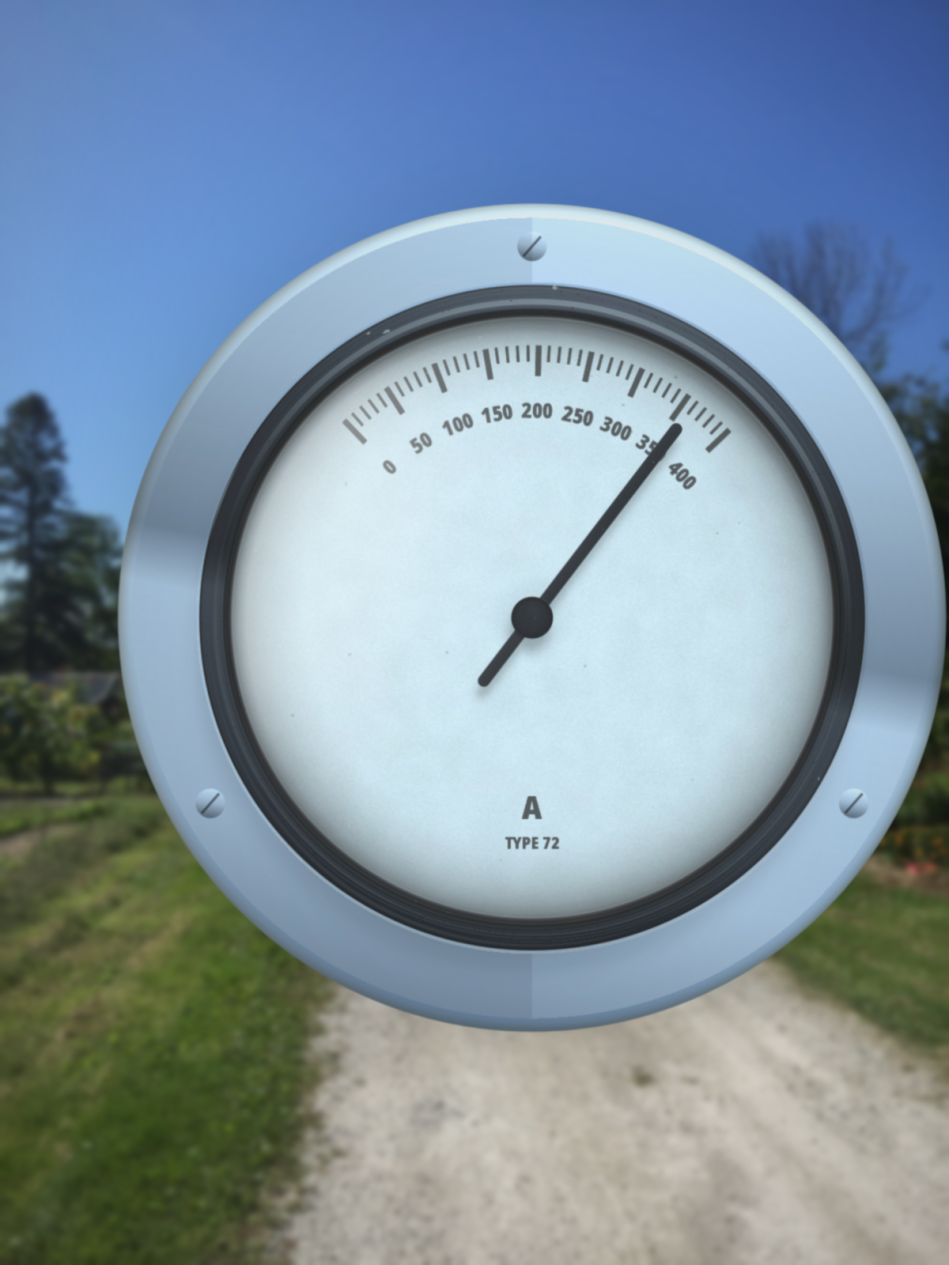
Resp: {"value": 360, "unit": "A"}
